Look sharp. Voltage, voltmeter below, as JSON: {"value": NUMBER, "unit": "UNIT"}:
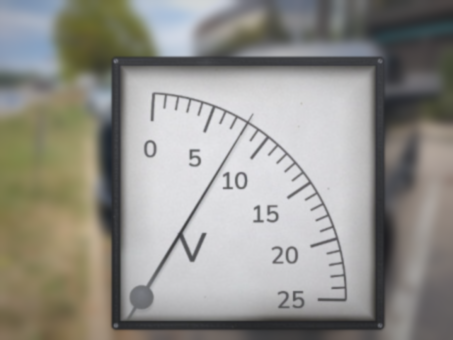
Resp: {"value": 8, "unit": "V"}
